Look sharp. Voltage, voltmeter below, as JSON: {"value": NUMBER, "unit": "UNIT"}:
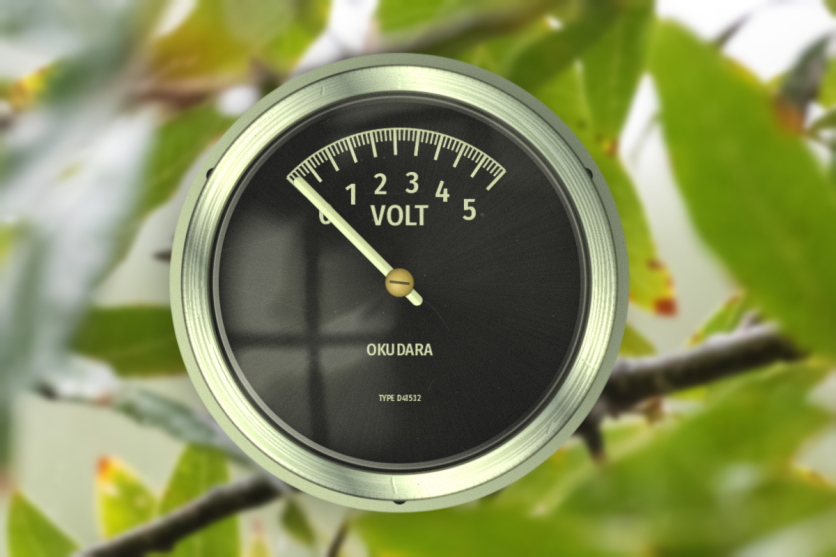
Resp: {"value": 0.1, "unit": "V"}
